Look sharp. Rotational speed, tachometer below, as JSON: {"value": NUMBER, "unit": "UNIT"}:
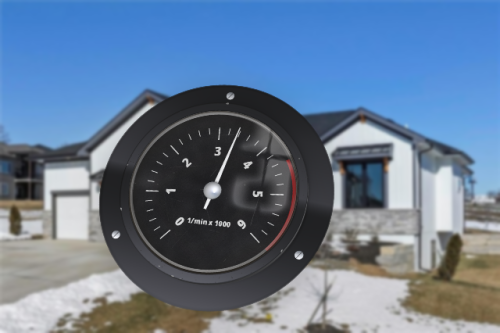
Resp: {"value": 3400, "unit": "rpm"}
